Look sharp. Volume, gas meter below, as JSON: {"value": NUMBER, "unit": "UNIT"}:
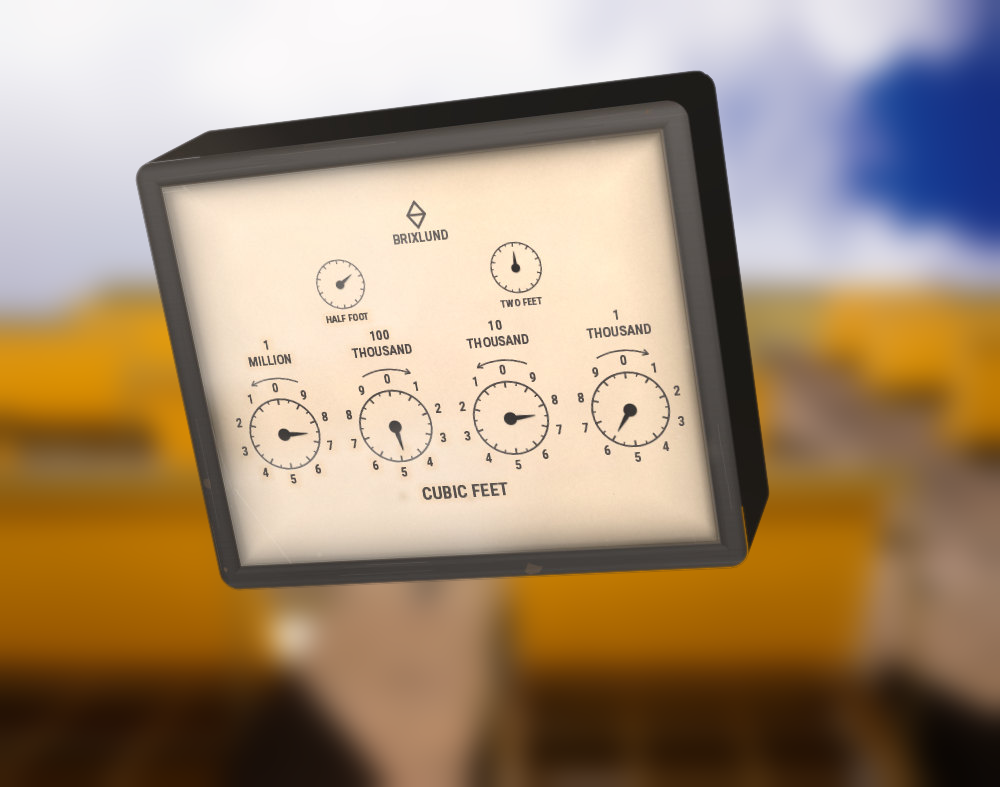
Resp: {"value": 747600, "unit": "ft³"}
